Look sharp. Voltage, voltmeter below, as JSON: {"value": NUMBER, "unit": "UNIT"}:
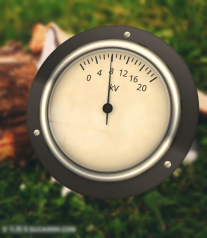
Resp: {"value": 8, "unit": "kV"}
